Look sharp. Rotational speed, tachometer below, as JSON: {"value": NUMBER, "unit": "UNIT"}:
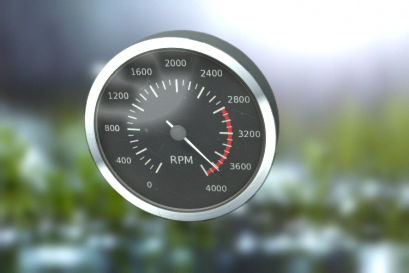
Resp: {"value": 3800, "unit": "rpm"}
